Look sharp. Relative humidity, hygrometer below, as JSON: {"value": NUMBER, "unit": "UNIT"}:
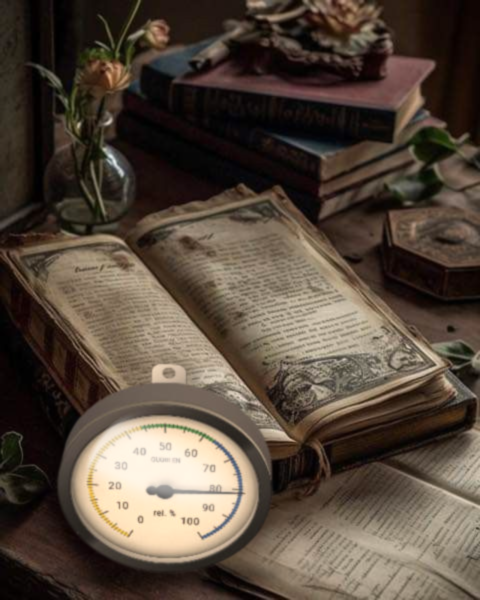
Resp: {"value": 80, "unit": "%"}
